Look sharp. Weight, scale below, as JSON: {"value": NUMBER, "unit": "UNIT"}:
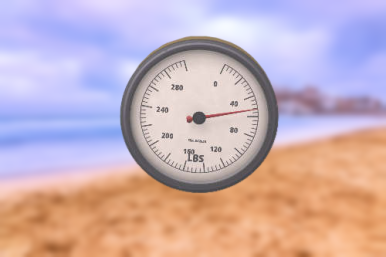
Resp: {"value": 52, "unit": "lb"}
